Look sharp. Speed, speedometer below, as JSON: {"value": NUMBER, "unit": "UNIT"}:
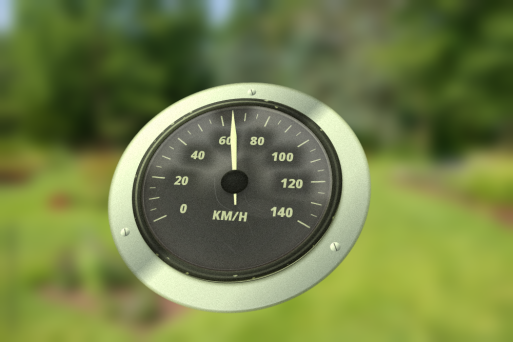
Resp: {"value": 65, "unit": "km/h"}
